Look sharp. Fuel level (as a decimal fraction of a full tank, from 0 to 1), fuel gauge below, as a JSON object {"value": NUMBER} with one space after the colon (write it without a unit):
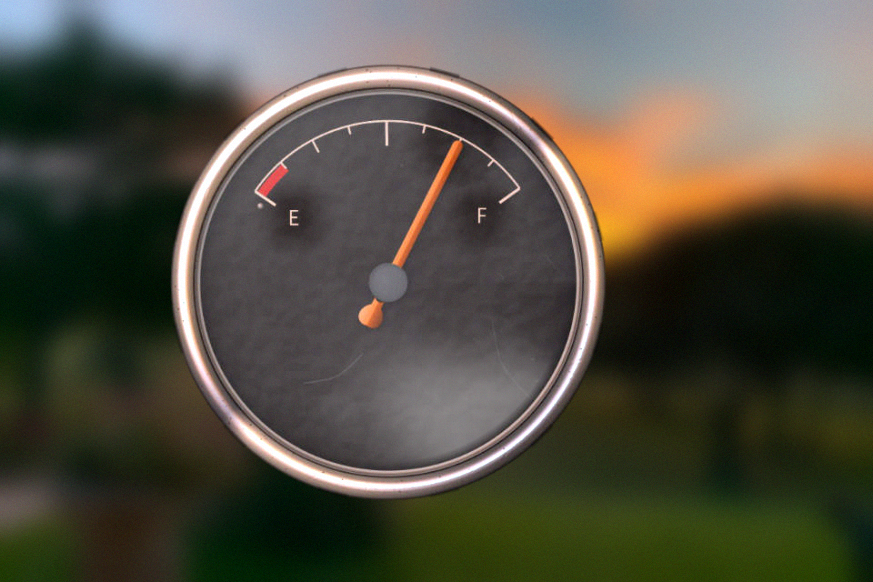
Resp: {"value": 0.75}
